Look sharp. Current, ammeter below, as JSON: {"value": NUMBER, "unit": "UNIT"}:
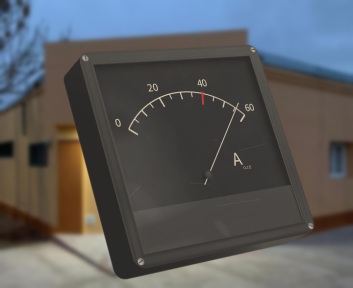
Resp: {"value": 55, "unit": "A"}
